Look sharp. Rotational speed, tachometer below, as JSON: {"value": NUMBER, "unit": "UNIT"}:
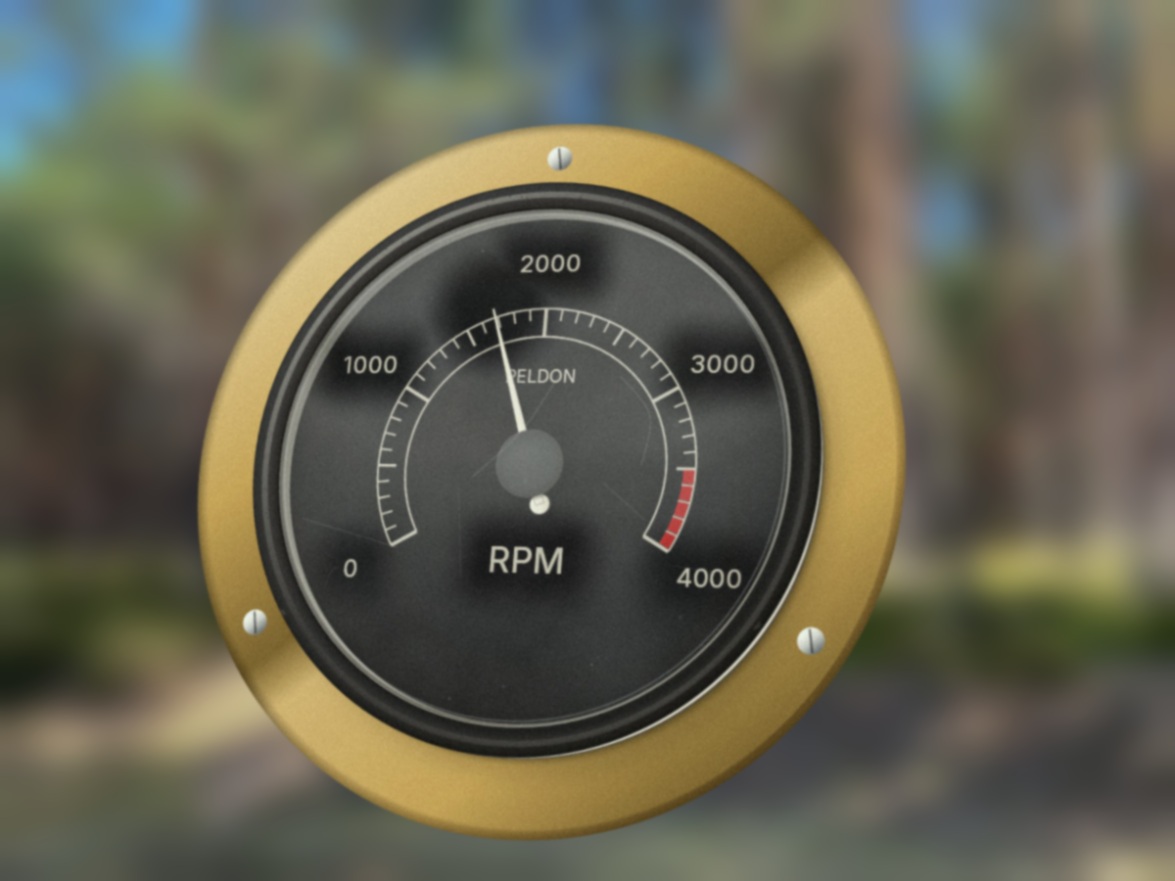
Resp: {"value": 1700, "unit": "rpm"}
